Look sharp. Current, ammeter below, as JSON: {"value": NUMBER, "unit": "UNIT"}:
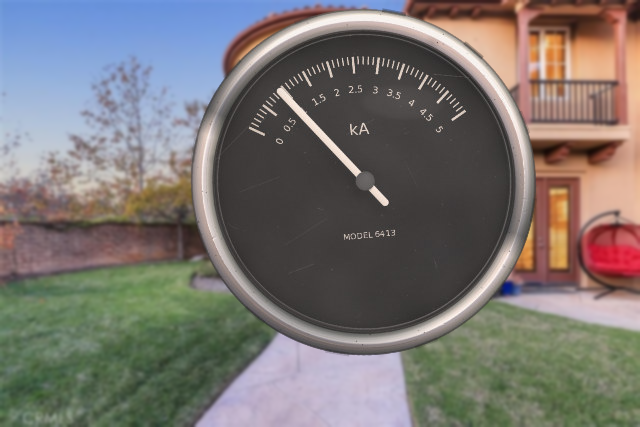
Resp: {"value": 0.9, "unit": "kA"}
